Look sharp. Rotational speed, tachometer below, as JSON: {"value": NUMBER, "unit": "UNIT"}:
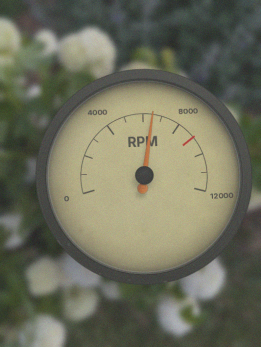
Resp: {"value": 6500, "unit": "rpm"}
